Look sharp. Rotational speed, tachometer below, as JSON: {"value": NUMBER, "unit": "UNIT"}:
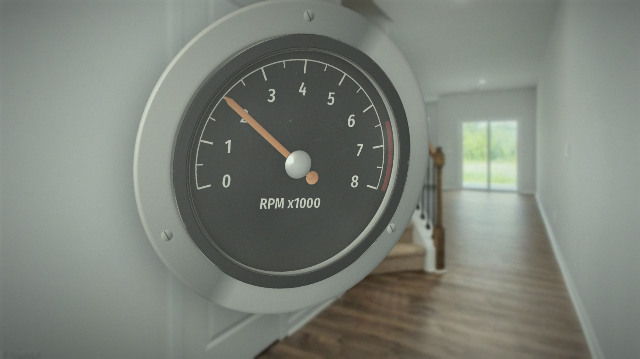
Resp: {"value": 2000, "unit": "rpm"}
